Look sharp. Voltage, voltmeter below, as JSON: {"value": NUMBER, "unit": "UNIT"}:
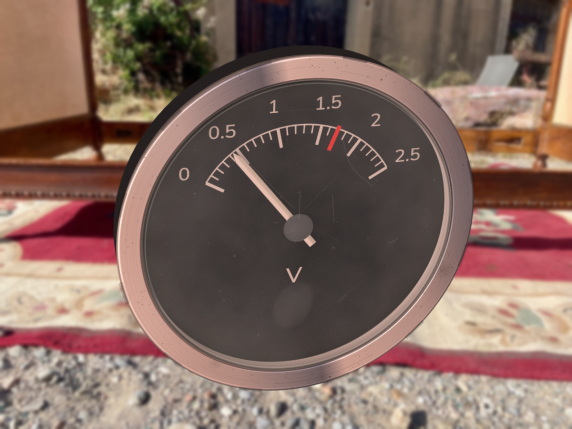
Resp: {"value": 0.45, "unit": "V"}
